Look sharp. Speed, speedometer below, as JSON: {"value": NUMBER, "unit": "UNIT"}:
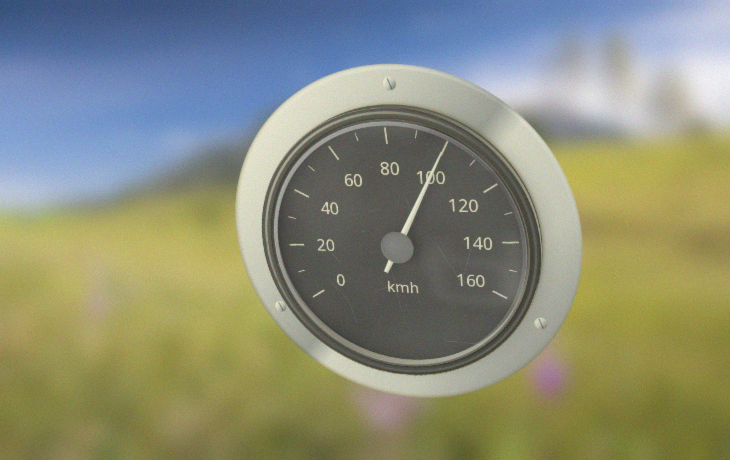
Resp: {"value": 100, "unit": "km/h"}
